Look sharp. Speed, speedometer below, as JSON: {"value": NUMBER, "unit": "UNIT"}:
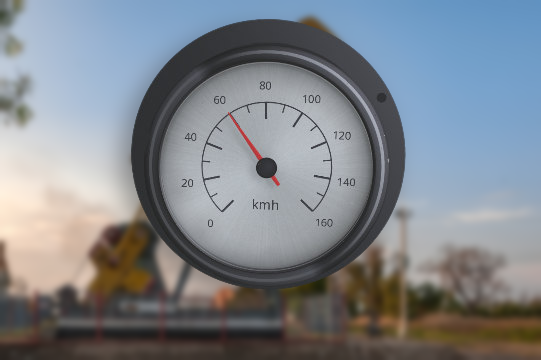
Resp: {"value": 60, "unit": "km/h"}
